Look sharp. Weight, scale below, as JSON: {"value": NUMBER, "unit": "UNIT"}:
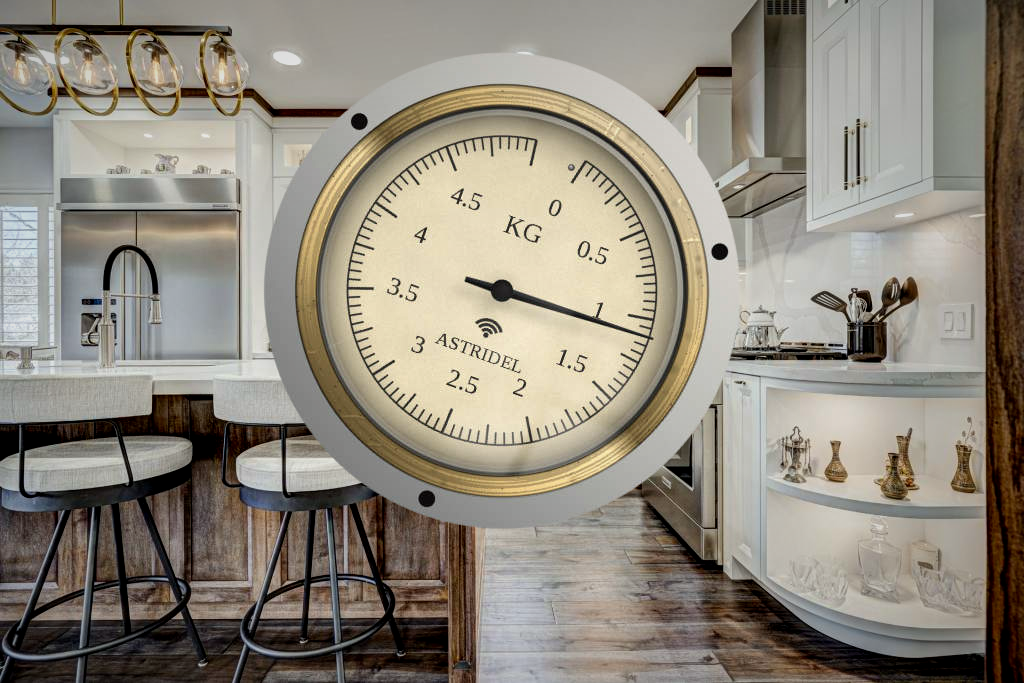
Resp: {"value": 1.1, "unit": "kg"}
